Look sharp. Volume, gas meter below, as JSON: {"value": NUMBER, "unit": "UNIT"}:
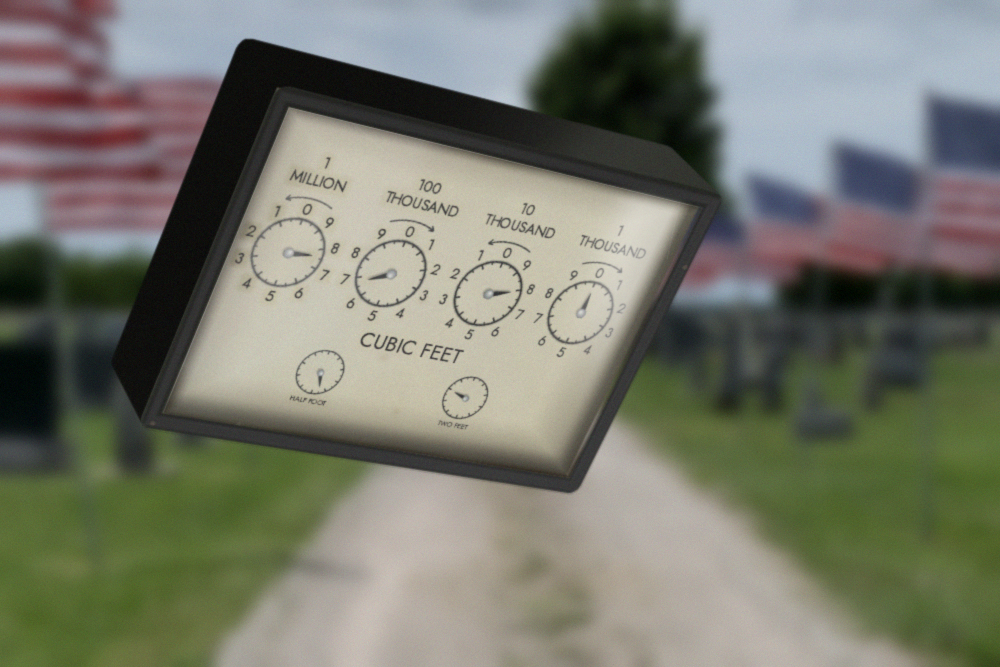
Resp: {"value": 768000, "unit": "ft³"}
